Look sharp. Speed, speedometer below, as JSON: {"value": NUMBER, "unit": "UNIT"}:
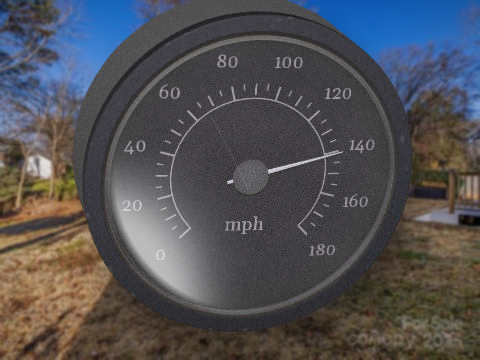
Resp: {"value": 140, "unit": "mph"}
